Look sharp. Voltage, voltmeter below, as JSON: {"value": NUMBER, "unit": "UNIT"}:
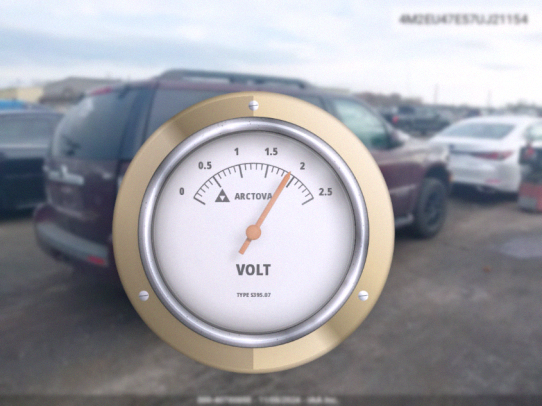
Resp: {"value": 1.9, "unit": "V"}
